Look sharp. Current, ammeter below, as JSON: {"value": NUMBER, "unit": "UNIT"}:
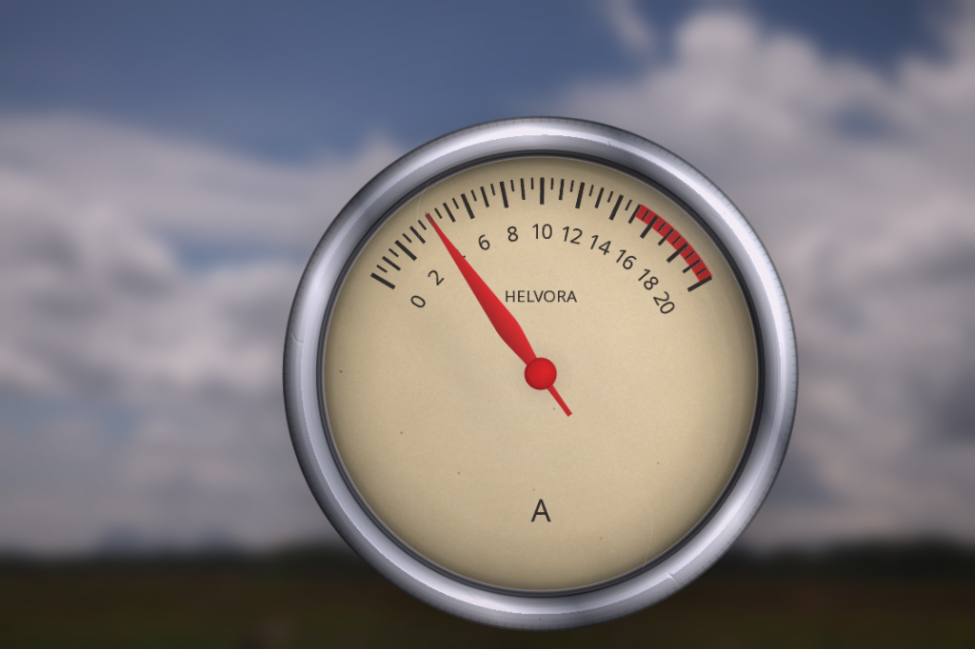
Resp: {"value": 4, "unit": "A"}
